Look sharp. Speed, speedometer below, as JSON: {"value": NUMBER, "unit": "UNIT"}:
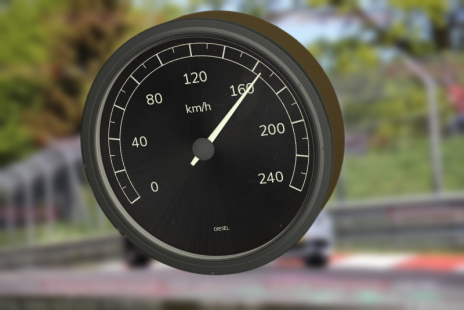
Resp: {"value": 165, "unit": "km/h"}
